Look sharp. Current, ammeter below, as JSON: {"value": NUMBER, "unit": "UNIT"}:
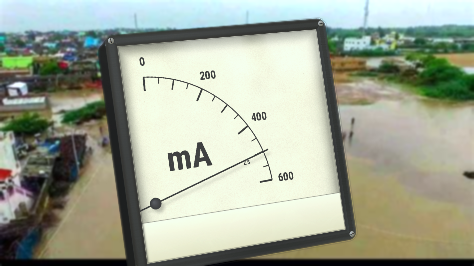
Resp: {"value": 500, "unit": "mA"}
